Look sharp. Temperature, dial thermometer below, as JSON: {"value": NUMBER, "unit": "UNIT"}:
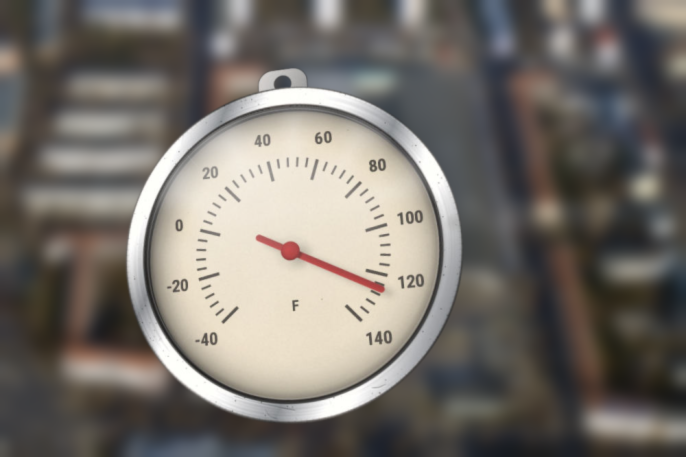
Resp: {"value": 126, "unit": "°F"}
